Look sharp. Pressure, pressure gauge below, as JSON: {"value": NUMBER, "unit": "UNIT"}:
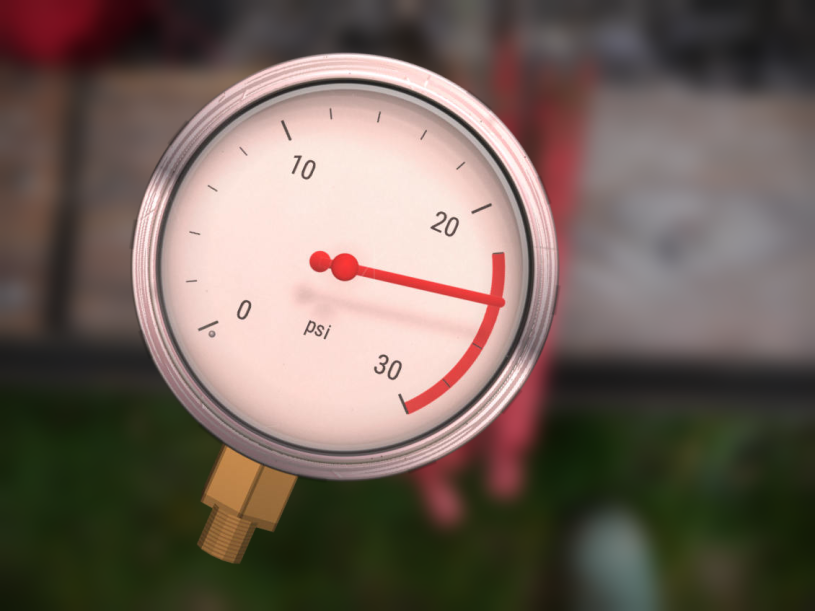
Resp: {"value": 24, "unit": "psi"}
